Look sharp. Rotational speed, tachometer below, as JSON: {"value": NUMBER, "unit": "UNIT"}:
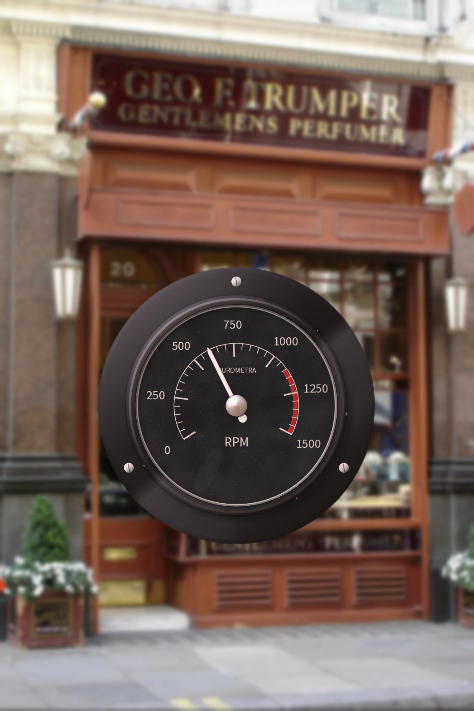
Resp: {"value": 600, "unit": "rpm"}
